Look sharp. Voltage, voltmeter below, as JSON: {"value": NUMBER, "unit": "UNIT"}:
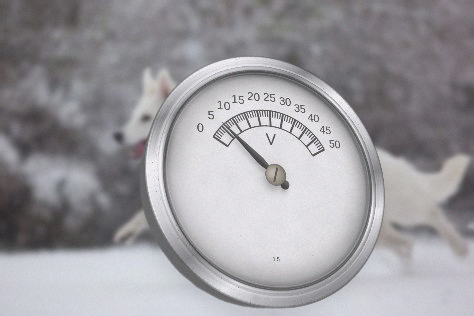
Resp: {"value": 5, "unit": "V"}
